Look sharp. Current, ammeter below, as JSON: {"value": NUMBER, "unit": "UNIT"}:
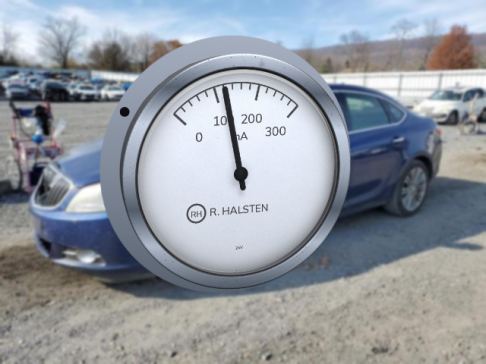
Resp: {"value": 120, "unit": "mA"}
